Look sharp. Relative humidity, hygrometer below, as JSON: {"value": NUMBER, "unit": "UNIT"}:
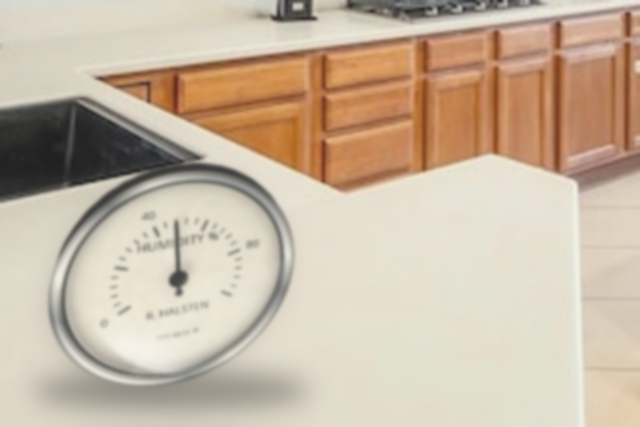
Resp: {"value": 48, "unit": "%"}
